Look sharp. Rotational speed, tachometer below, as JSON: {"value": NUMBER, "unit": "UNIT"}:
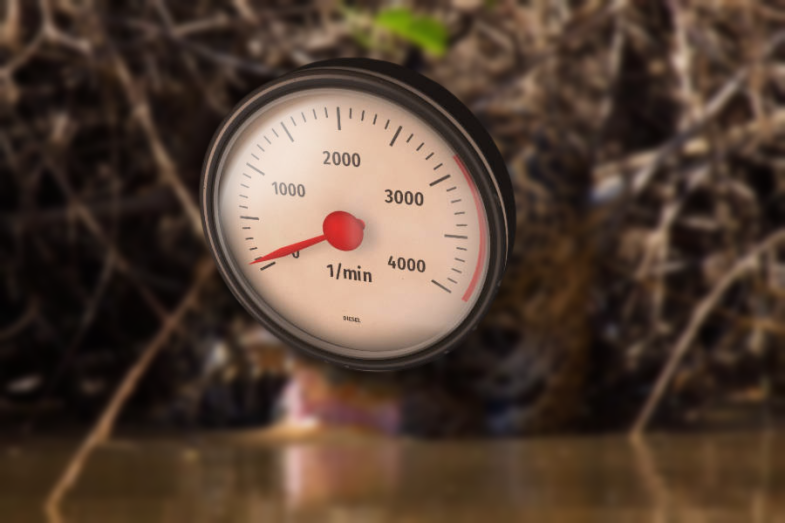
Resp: {"value": 100, "unit": "rpm"}
